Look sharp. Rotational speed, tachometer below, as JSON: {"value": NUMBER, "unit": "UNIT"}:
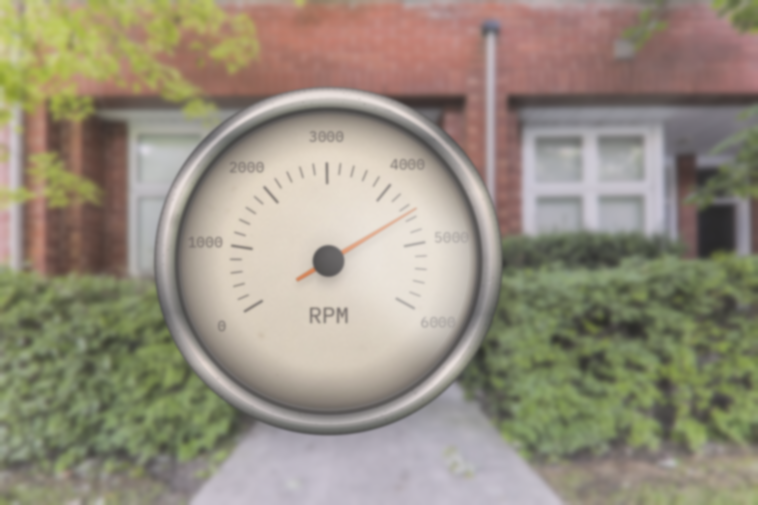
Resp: {"value": 4500, "unit": "rpm"}
